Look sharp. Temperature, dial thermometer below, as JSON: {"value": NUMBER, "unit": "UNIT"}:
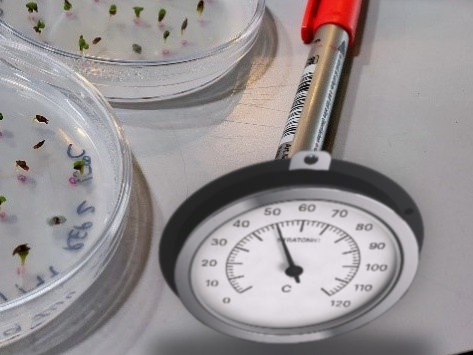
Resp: {"value": 50, "unit": "°C"}
